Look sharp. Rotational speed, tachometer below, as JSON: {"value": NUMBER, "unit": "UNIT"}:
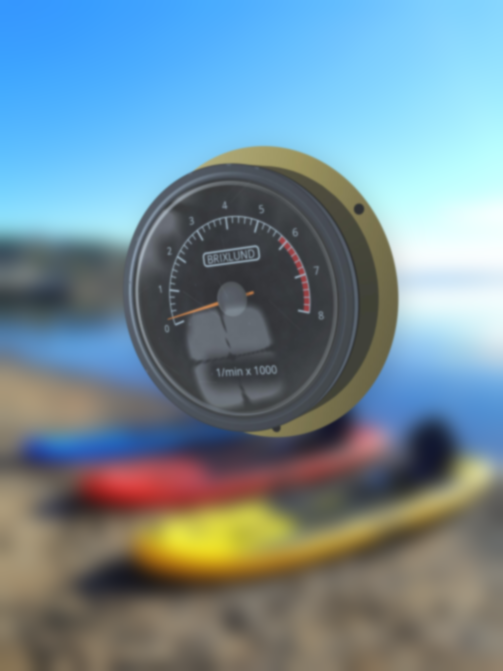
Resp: {"value": 200, "unit": "rpm"}
